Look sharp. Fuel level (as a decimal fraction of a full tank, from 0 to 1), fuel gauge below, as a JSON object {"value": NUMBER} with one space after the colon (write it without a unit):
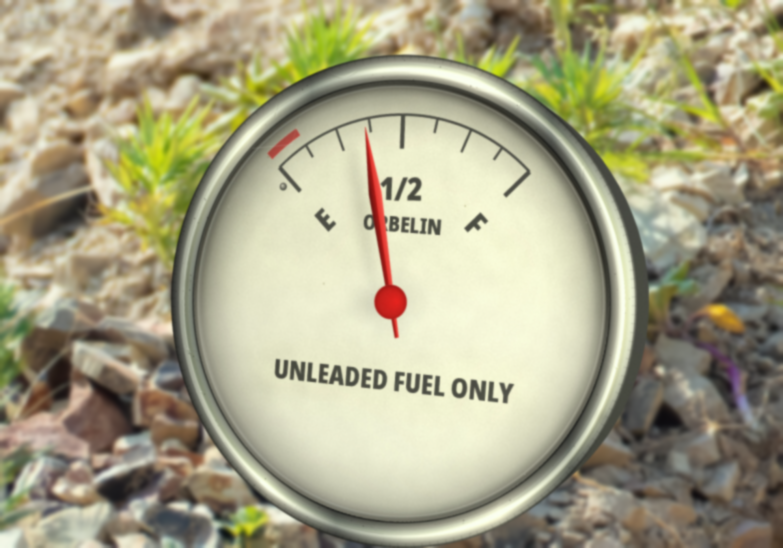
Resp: {"value": 0.375}
